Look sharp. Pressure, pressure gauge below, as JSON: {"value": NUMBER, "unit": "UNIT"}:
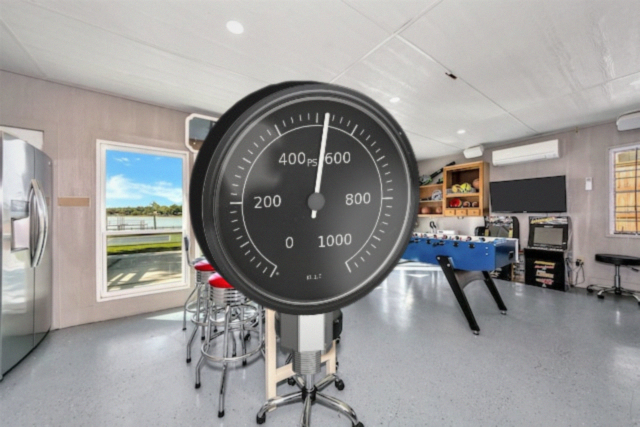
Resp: {"value": 520, "unit": "psi"}
